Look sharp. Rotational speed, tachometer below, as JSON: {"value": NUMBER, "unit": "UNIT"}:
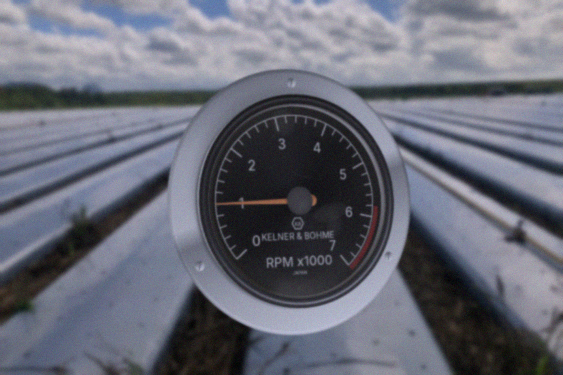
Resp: {"value": 1000, "unit": "rpm"}
